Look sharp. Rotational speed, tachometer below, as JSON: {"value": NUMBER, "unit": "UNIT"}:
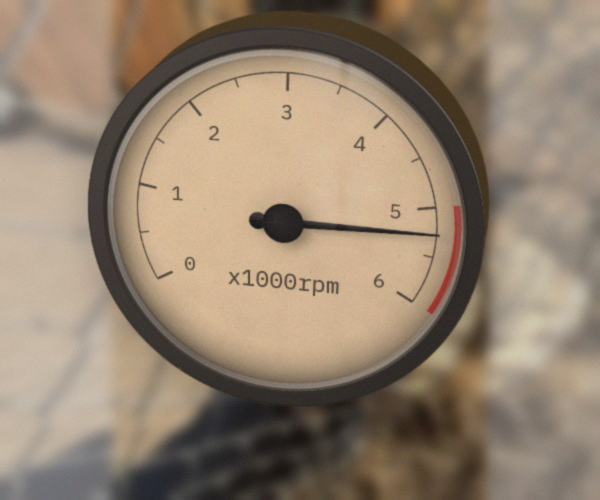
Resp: {"value": 5250, "unit": "rpm"}
